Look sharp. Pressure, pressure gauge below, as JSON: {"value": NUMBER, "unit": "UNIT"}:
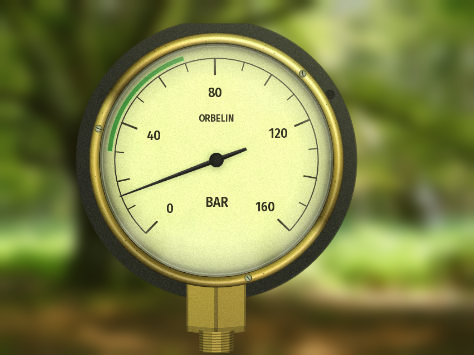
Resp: {"value": 15, "unit": "bar"}
